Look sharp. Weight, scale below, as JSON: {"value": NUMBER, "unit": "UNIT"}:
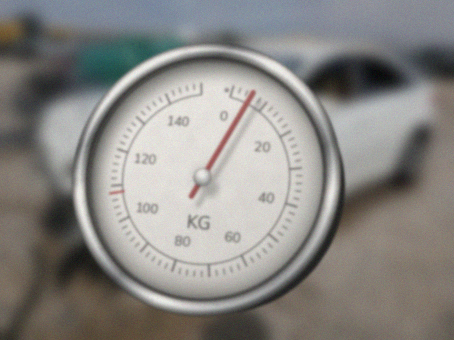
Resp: {"value": 6, "unit": "kg"}
